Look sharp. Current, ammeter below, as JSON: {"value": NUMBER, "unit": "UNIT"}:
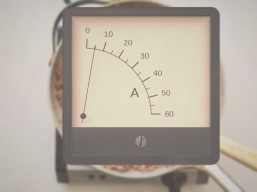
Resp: {"value": 5, "unit": "A"}
